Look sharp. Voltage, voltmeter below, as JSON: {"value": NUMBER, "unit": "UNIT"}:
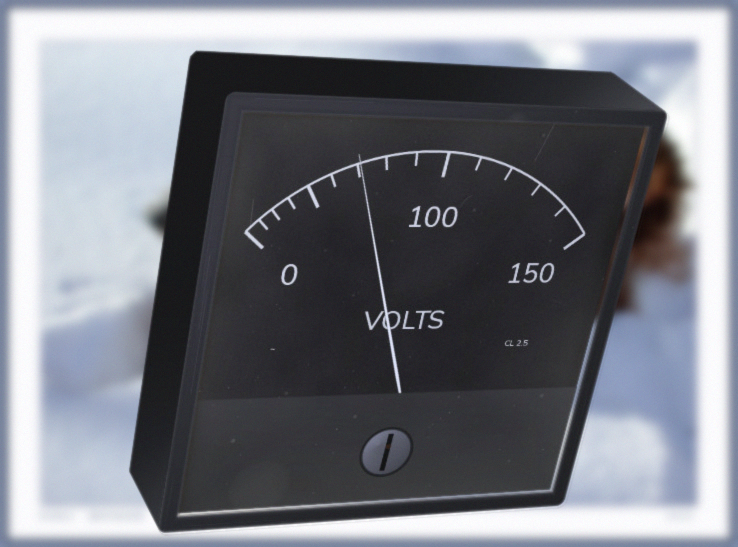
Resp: {"value": 70, "unit": "V"}
